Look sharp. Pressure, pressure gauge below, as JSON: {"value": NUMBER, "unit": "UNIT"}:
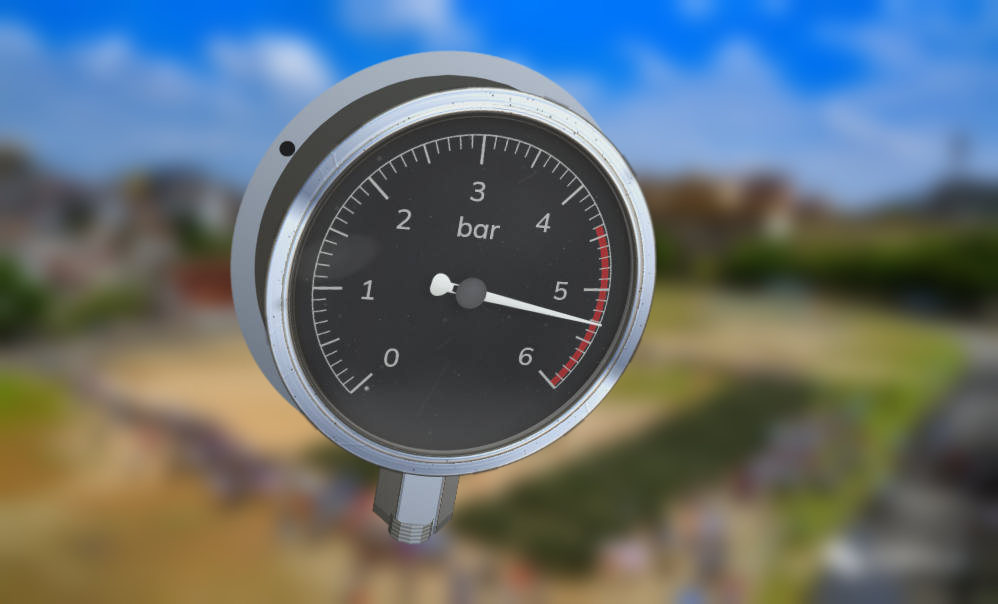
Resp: {"value": 5.3, "unit": "bar"}
